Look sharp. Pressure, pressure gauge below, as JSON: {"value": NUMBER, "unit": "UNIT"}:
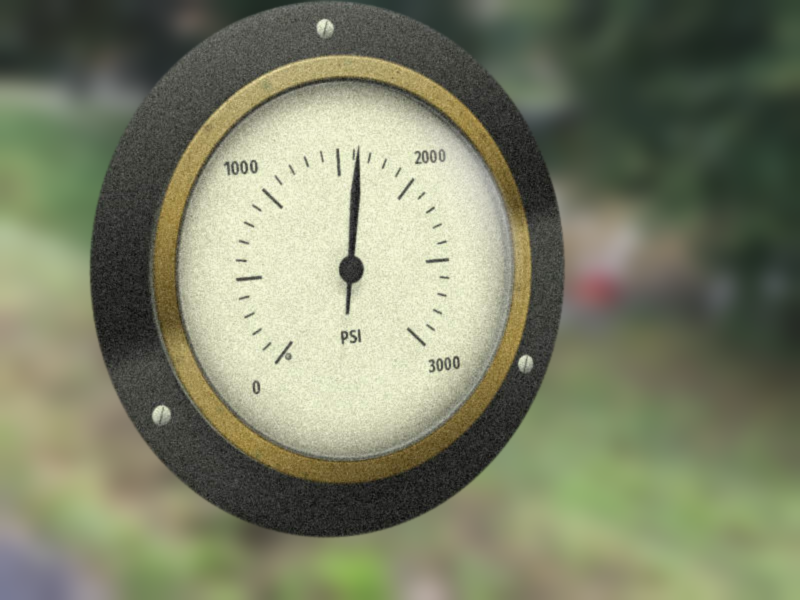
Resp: {"value": 1600, "unit": "psi"}
